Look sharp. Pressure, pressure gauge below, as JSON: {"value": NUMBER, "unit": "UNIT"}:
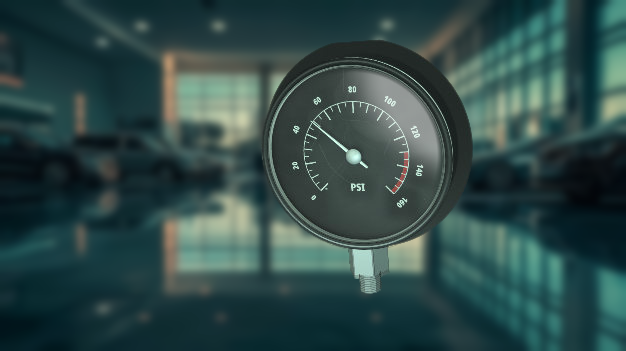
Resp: {"value": 50, "unit": "psi"}
